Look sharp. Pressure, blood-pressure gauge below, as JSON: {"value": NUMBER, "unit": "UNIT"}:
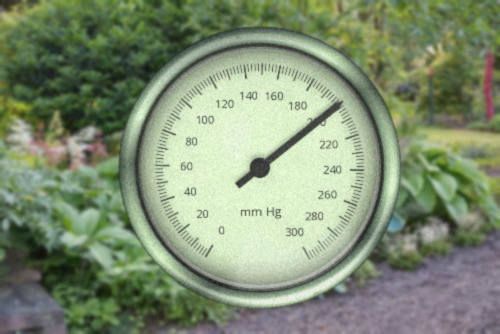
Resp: {"value": 200, "unit": "mmHg"}
